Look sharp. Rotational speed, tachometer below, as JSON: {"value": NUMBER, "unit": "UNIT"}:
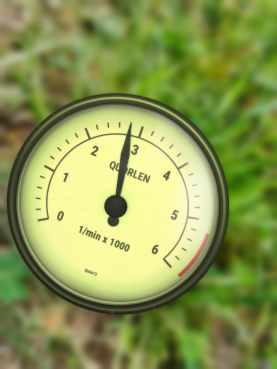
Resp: {"value": 2800, "unit": "rpm"}
